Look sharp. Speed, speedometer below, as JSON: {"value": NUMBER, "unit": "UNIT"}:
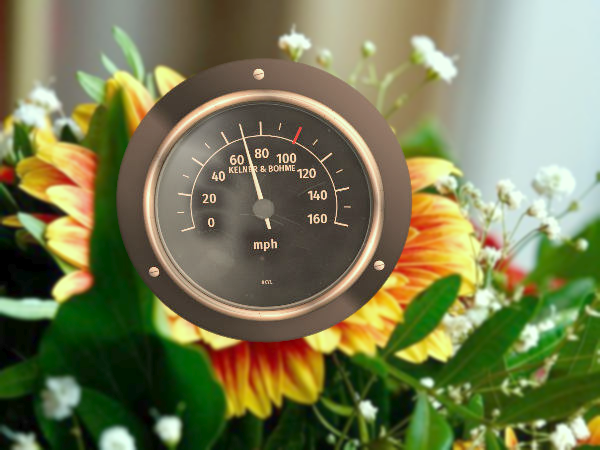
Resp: {"value": 70, "unit": "mph"}
